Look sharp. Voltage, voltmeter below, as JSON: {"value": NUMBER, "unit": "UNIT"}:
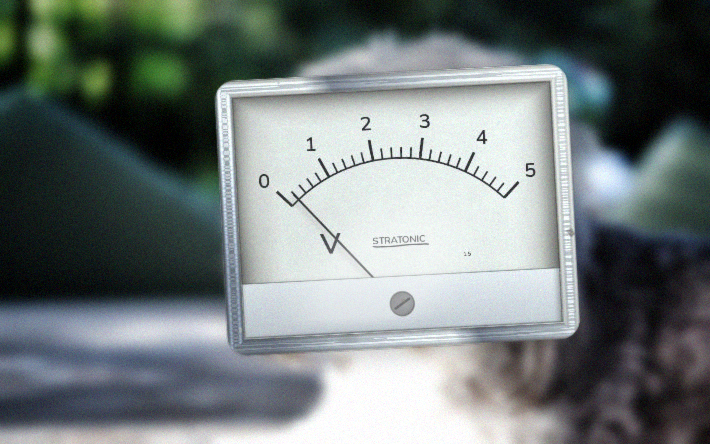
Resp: {"value": 0.2, "unit": "V"}
